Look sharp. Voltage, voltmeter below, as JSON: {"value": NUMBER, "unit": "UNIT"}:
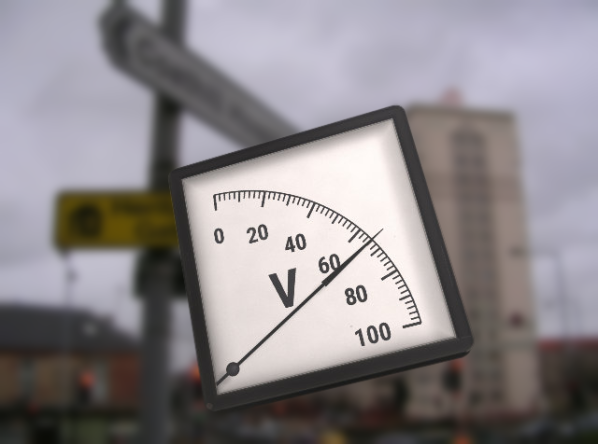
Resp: {"value": 66, "unit": "V"}
